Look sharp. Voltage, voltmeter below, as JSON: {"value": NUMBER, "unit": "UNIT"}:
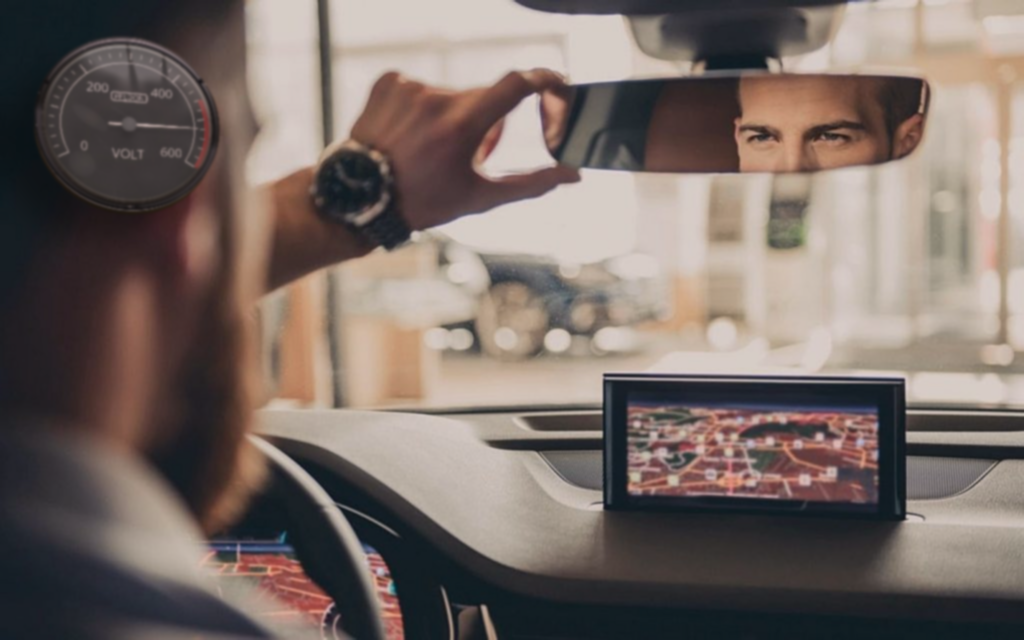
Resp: {"value": 520, "unit": "V"}
